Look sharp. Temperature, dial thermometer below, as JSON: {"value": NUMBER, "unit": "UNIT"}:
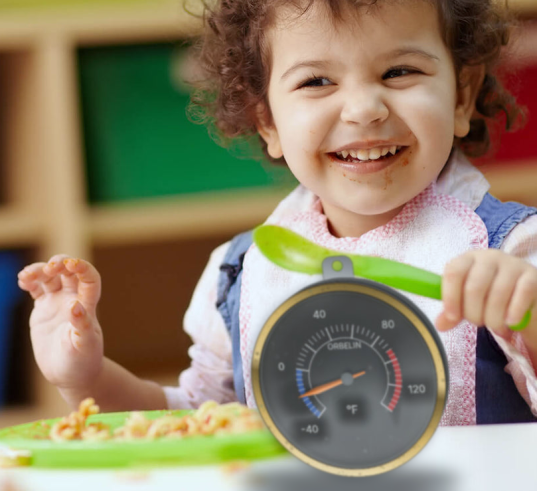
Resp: {"value": -20, "unit": "°F"}
